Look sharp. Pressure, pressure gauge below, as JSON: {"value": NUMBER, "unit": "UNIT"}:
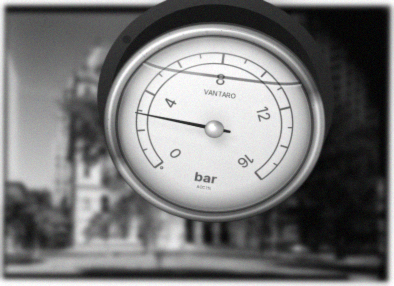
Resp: {"value": 3, "unit": "bar"}
